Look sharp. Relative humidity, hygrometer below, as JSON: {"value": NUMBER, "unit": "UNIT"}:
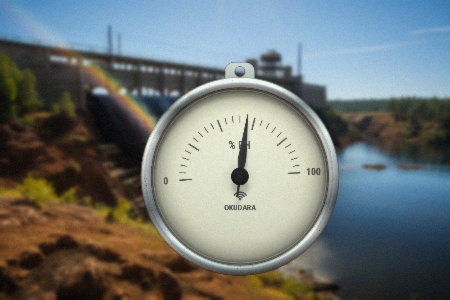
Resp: {"value": 56, "unit": "%"}
